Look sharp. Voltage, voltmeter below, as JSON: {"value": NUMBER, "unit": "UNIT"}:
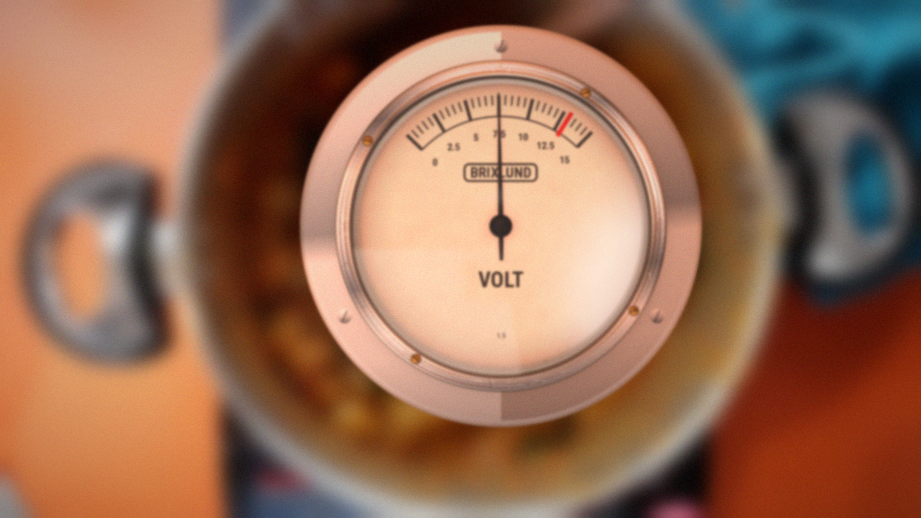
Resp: {"value": 7.5, "unit": "V"}
